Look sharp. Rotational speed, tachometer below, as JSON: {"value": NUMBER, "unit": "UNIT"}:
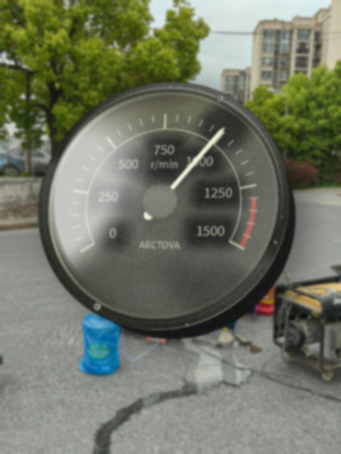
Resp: {"value": 1000, "unit": "rpm"}
